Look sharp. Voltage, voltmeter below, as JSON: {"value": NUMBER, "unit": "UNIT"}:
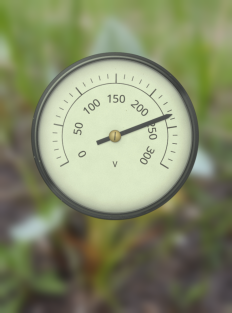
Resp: {"value": 235, "unit": "V"}
